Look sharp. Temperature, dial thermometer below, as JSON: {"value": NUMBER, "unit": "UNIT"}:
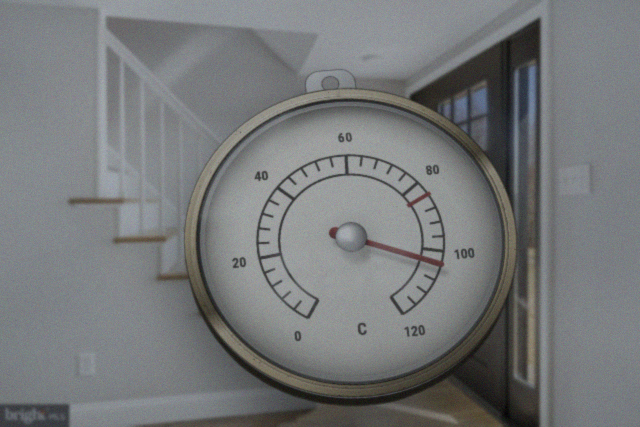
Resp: {"value": 104, "unit": "°C"}
